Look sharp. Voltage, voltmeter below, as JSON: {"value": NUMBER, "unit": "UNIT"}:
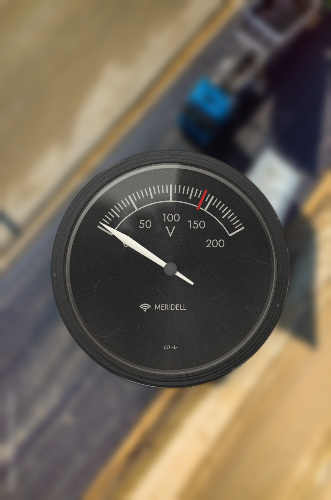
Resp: {"value": 5, "unit": "V"}
